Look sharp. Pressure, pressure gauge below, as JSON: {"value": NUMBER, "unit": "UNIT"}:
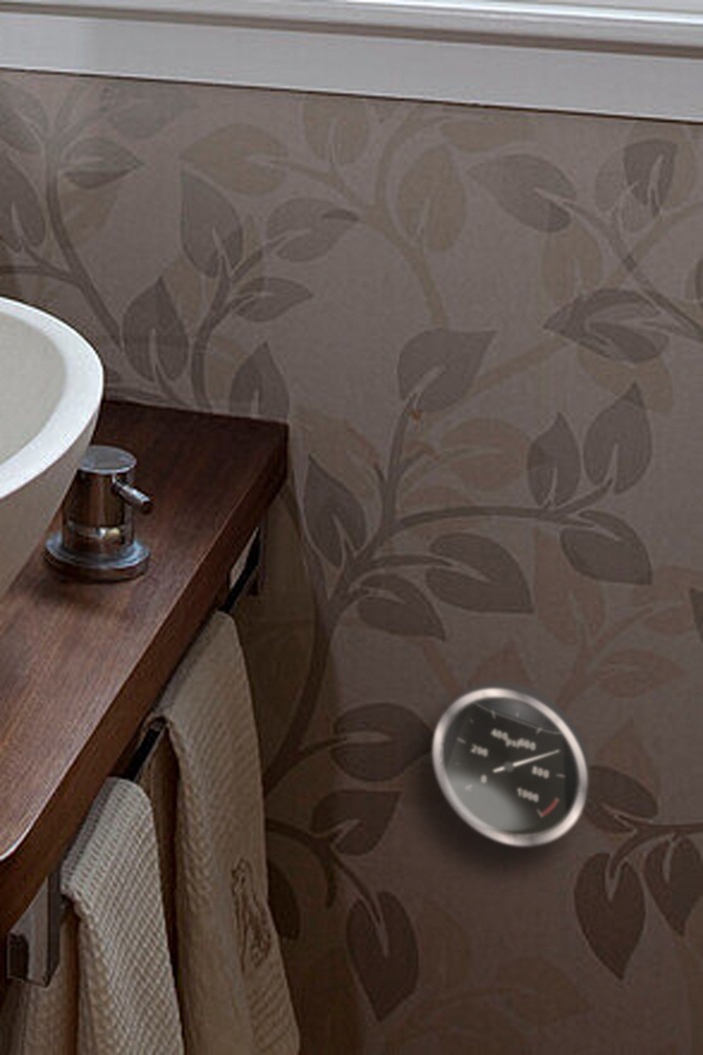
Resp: {"value": 700, "unit": "psi"}
